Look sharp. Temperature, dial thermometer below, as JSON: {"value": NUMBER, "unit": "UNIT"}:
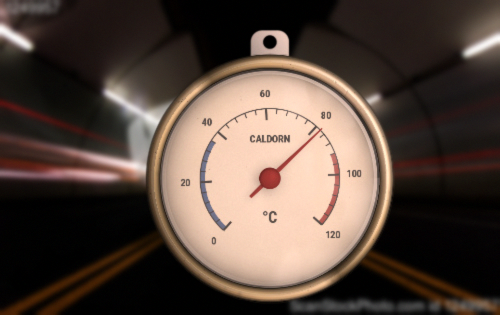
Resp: {"value": 82, "unit": "°C"}
